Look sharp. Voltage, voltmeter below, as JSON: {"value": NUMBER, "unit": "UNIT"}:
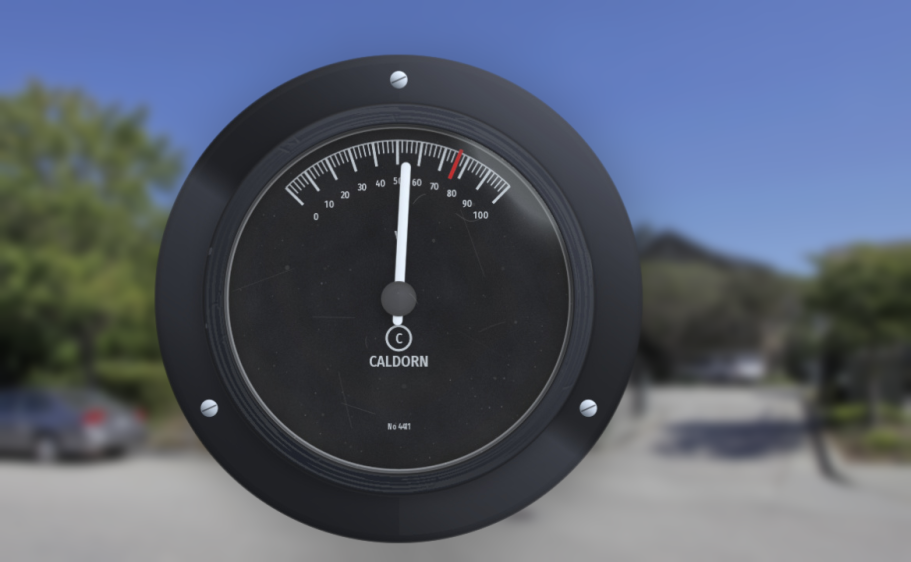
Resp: {"value": 54, "unit": "V"}
